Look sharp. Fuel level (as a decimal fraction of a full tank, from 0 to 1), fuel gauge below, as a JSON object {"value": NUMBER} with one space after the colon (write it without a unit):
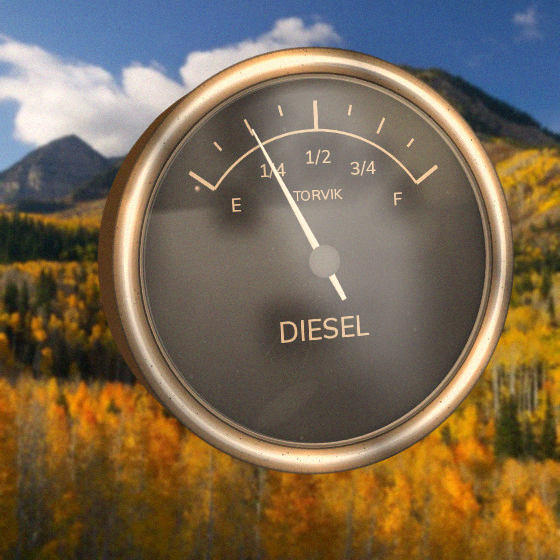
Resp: {"value": 0.25}
